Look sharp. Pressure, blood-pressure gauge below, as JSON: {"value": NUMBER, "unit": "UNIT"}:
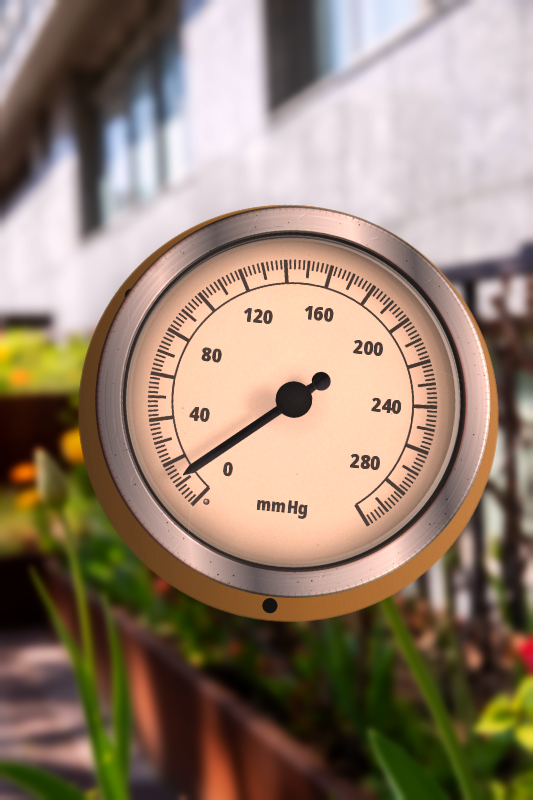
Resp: {"value": 12, "unit": "mmHg"}
